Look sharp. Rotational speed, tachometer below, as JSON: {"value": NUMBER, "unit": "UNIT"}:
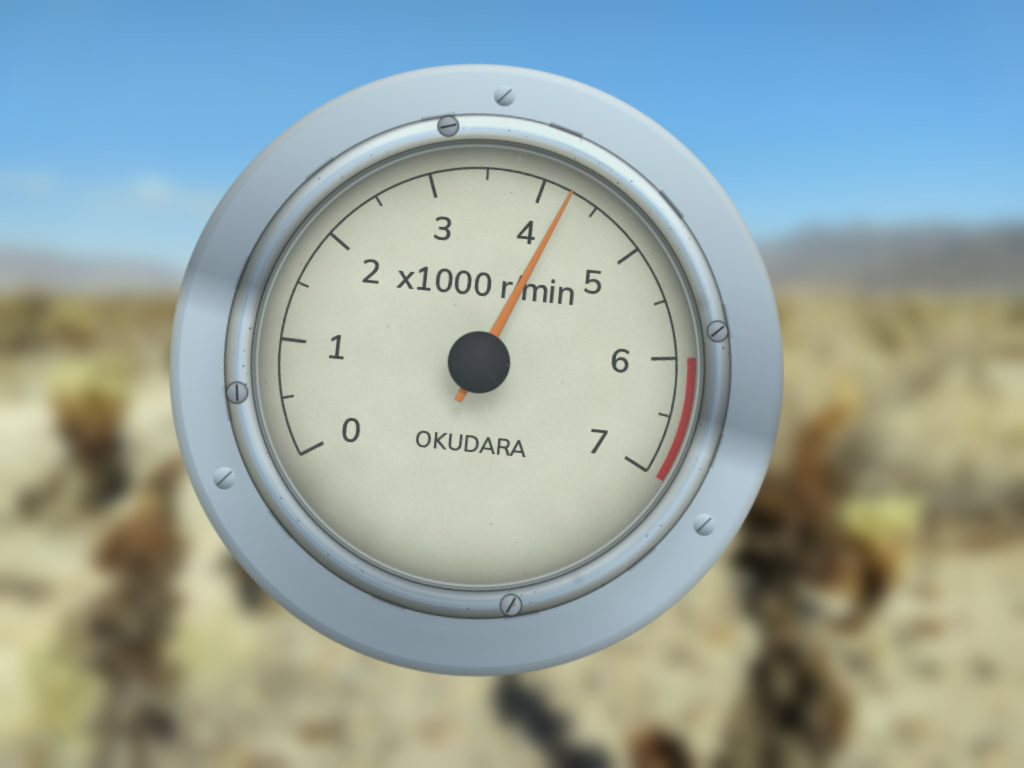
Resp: {"value": 4250, "unit": "rpm"}
